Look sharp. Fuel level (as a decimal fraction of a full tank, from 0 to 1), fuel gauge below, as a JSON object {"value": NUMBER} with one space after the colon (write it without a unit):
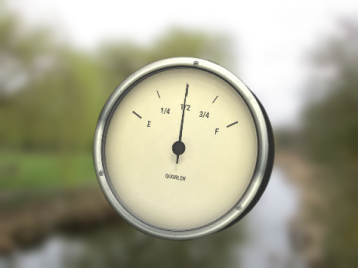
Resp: {"value": 0.5}
